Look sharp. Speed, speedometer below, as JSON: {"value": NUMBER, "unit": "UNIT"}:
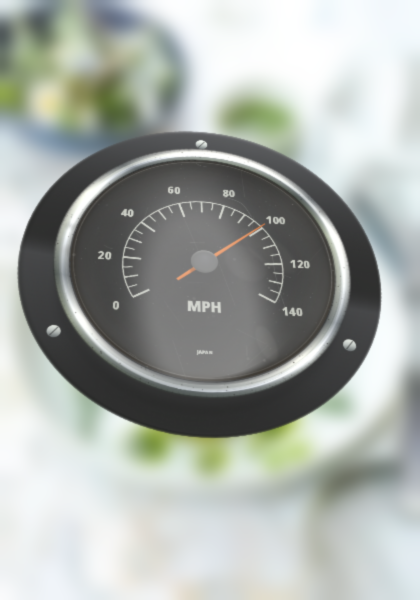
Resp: {"value": 100, "unit": "mph"}
